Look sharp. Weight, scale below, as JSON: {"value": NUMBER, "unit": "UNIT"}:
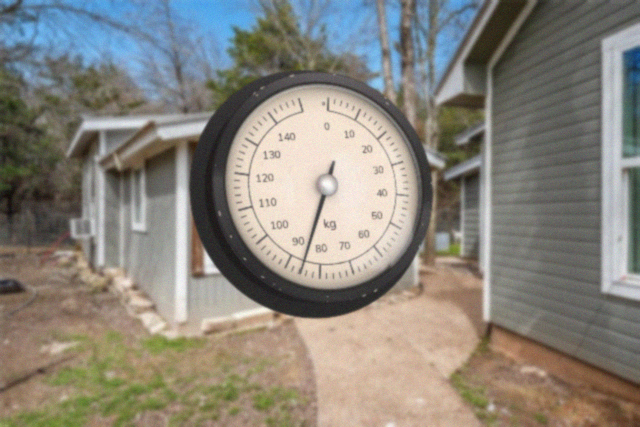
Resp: {"value": 86, "unit": "kg"}
